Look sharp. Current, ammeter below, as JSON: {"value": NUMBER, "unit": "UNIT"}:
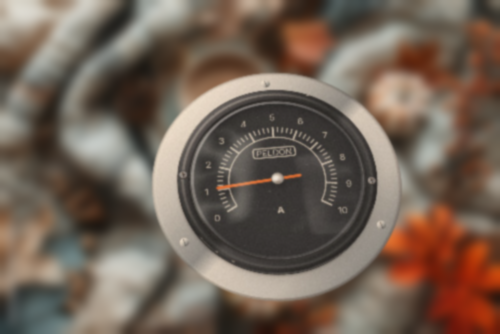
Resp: {"value": 1, "unit": "A"}
